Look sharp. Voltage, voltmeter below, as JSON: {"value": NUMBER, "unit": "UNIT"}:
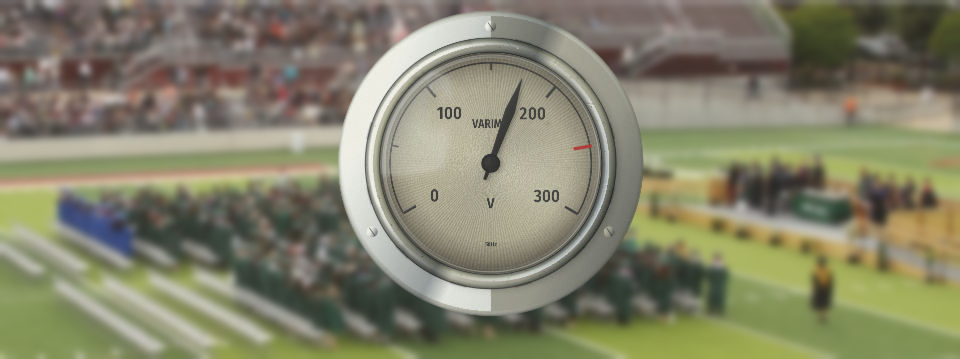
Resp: {"value": 175, "unit": "V"}
